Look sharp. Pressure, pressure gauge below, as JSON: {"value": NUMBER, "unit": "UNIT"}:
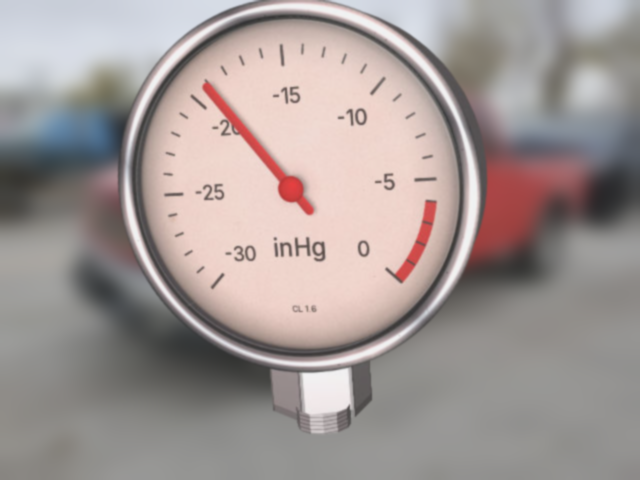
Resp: {"value": -19, "unit": "inHg"}
